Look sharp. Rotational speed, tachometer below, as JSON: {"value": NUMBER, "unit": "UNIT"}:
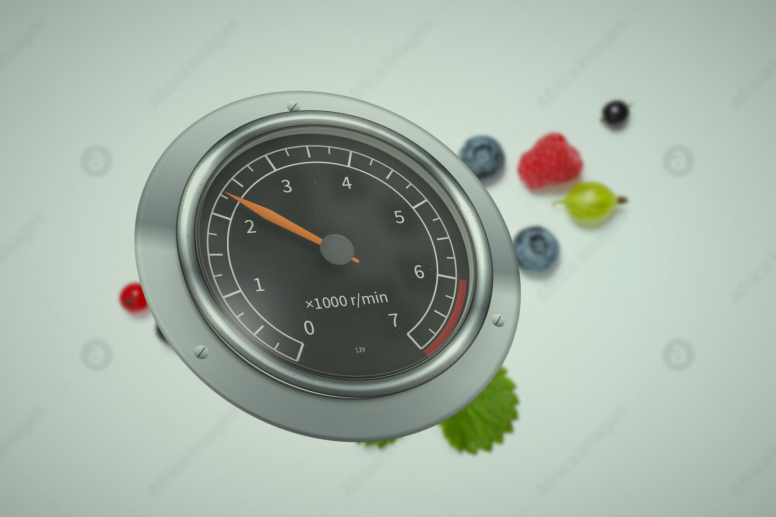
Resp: {"value": 2250, "unit": "rpm"}
